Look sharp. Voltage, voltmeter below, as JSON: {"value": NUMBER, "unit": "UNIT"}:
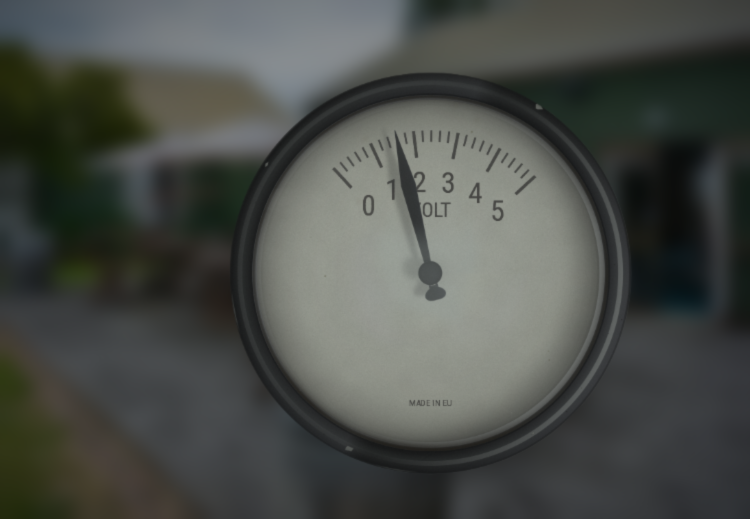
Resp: {"value": 1.6, "unit": "V"}
